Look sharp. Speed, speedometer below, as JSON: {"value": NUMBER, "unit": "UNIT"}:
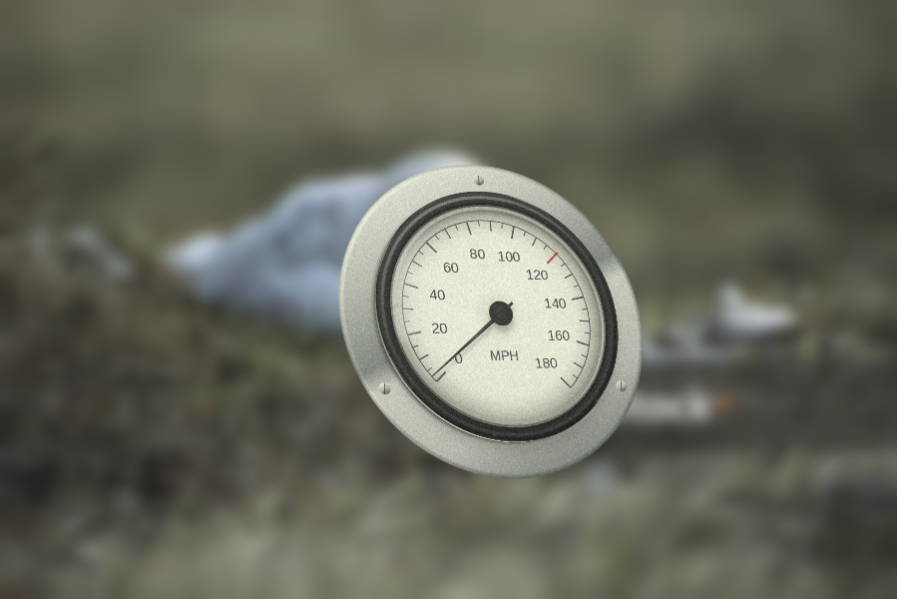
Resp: {"value": 2.5, "unit": "mph"}
